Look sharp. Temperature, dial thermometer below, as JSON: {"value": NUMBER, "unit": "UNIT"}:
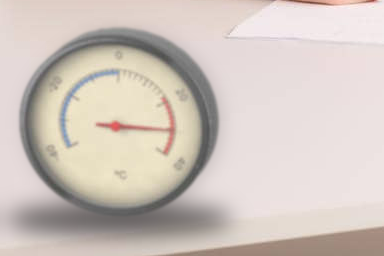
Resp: {"value": 30, "unit": "°C"}
